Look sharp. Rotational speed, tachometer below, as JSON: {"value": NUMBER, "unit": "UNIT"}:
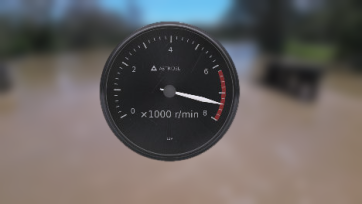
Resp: {"value": 7400, "unit": "rpm"}
